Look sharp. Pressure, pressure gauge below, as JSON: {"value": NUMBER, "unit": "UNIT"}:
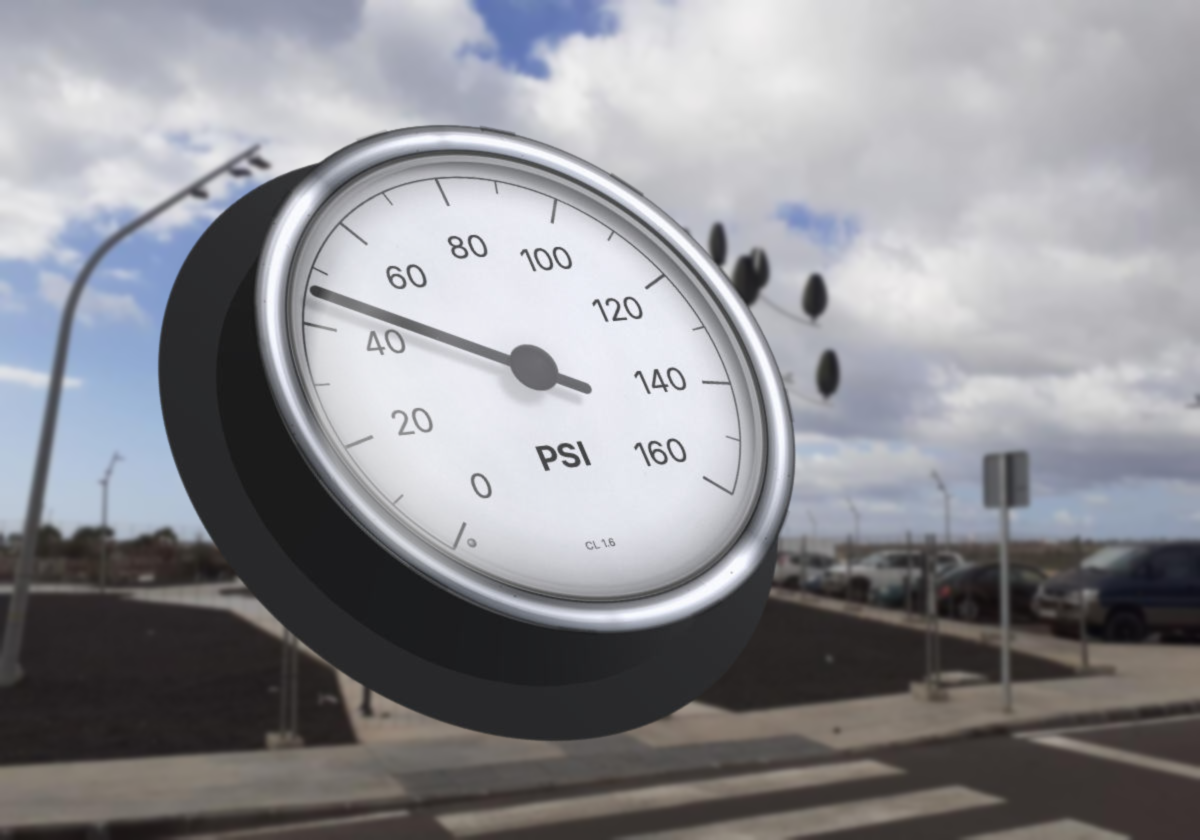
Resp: {"value": 45, "unit": "psi"}
